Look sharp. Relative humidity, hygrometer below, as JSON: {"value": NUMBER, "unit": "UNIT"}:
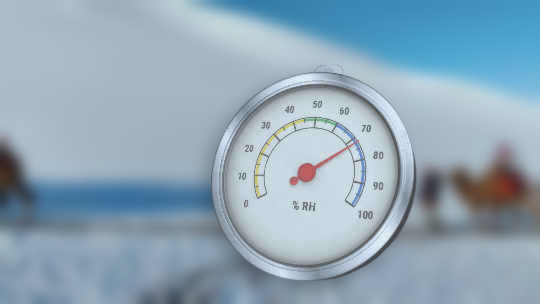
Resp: {"value": 72.5, "unit": "%"}
